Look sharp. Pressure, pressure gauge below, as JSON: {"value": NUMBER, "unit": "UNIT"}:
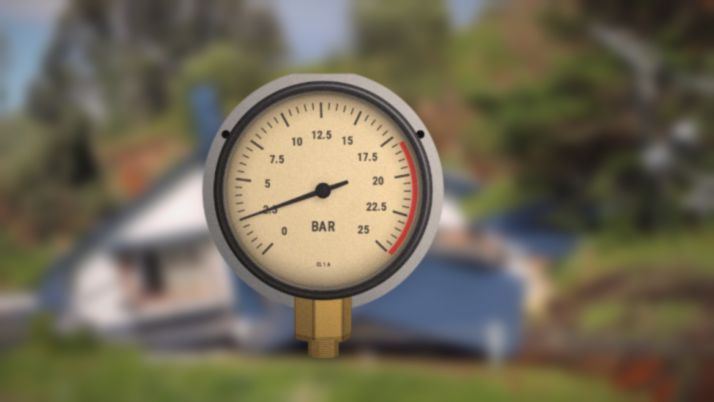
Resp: {"value": 2.5, "unit": "bar"}
